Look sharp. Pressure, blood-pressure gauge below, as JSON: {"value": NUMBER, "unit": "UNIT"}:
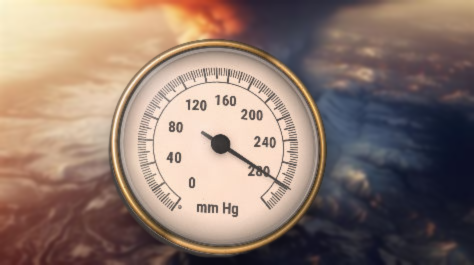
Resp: {"value": 280, "unit": "mmHg"}
